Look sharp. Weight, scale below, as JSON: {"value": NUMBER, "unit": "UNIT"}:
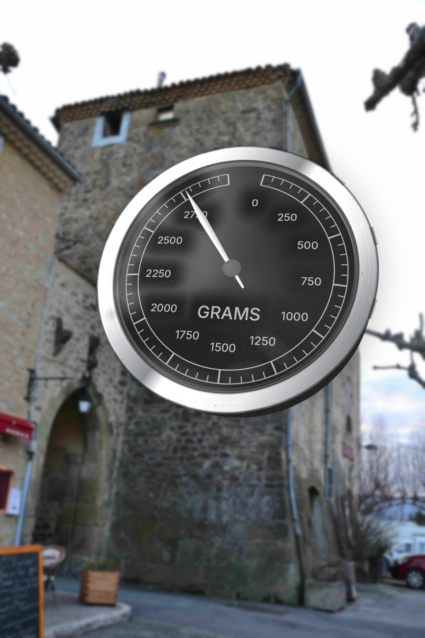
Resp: {"value": 2775, "unit": "g"}
